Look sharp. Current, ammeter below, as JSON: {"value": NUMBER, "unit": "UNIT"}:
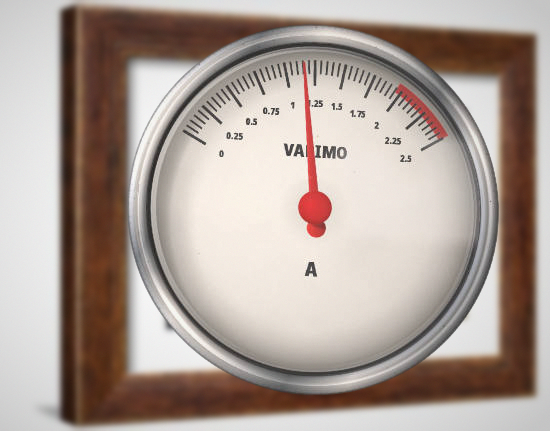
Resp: {"value": 1.15, "unit": "A"}
